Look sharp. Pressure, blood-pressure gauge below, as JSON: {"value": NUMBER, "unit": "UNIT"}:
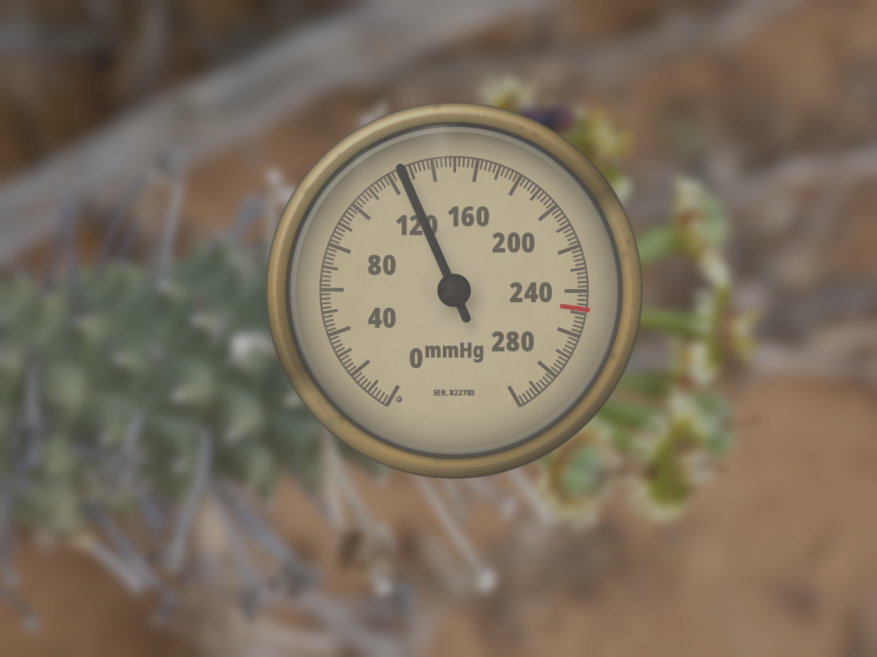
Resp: {"value": 126, "unit": "mmHg"}
